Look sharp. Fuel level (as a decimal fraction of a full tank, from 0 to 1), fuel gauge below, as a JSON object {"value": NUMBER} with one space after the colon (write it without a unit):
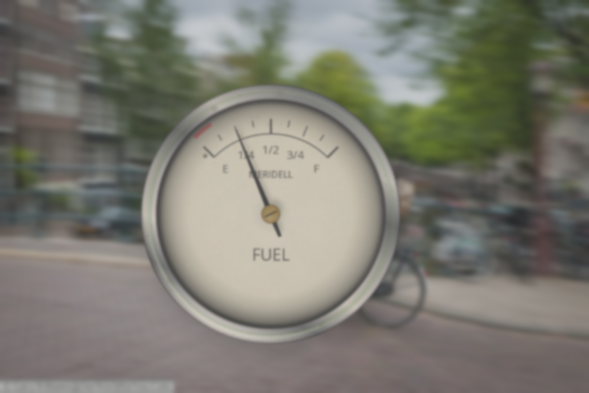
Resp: {"value": 0.25}
